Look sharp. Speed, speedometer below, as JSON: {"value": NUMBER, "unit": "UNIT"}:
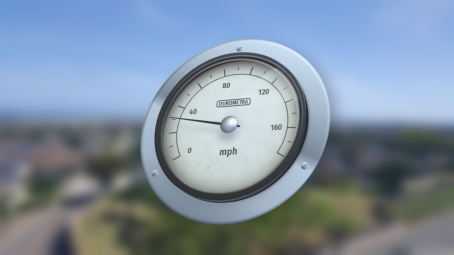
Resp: {"value": 30, "unit": "mph"}
